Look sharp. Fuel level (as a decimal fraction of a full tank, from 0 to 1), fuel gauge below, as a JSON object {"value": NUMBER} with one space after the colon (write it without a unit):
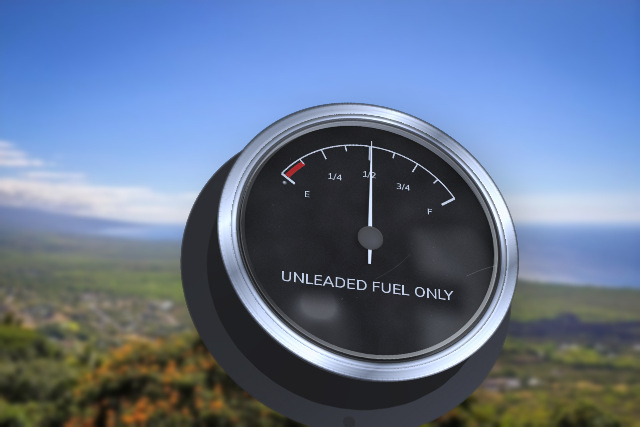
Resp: {"value": 0.5}
